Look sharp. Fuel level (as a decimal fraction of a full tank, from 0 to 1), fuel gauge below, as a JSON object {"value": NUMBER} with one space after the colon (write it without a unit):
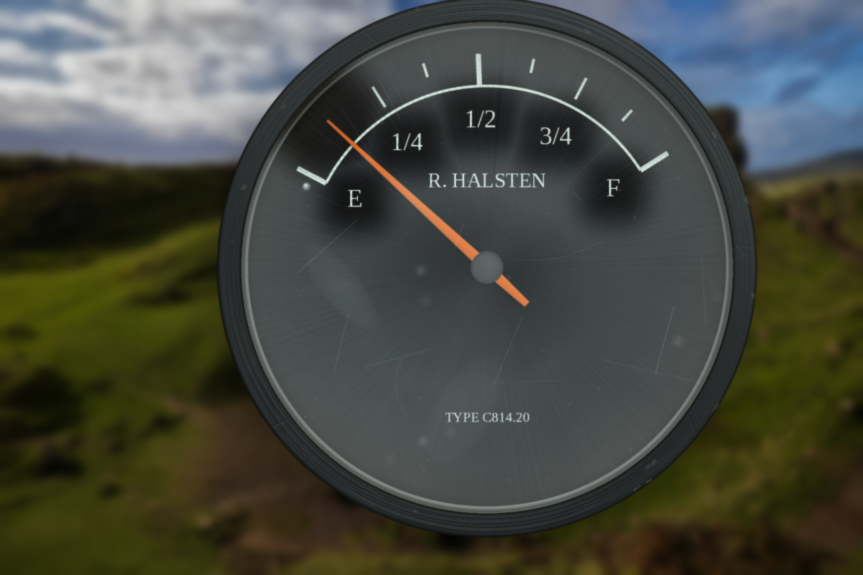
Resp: {"value": 0.125}
